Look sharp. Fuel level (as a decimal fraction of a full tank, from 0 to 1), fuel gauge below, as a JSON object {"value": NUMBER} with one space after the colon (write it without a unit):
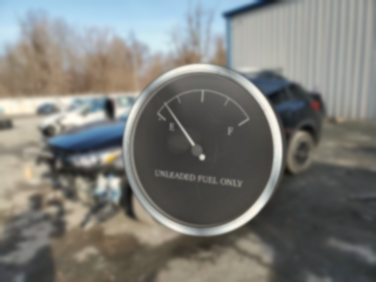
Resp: {"value": 0.125}
